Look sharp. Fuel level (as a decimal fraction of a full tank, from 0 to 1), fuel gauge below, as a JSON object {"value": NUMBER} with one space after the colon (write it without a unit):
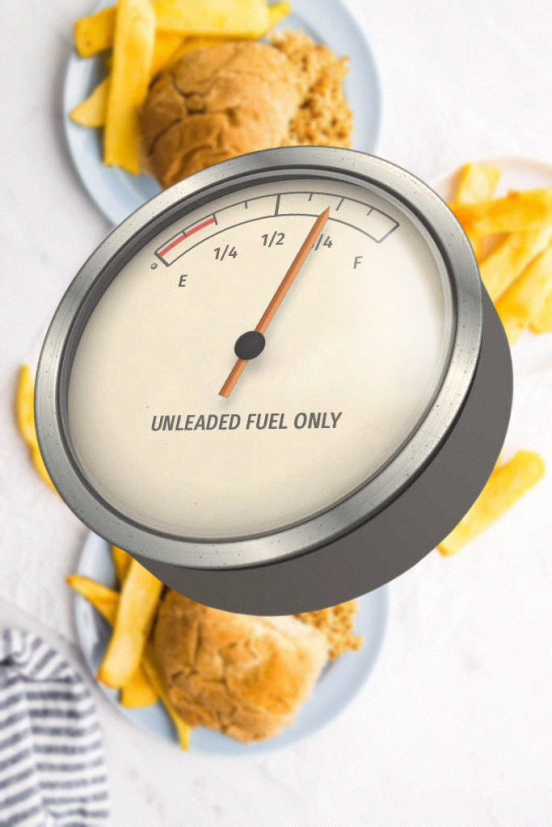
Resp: {"value": 0.75}
